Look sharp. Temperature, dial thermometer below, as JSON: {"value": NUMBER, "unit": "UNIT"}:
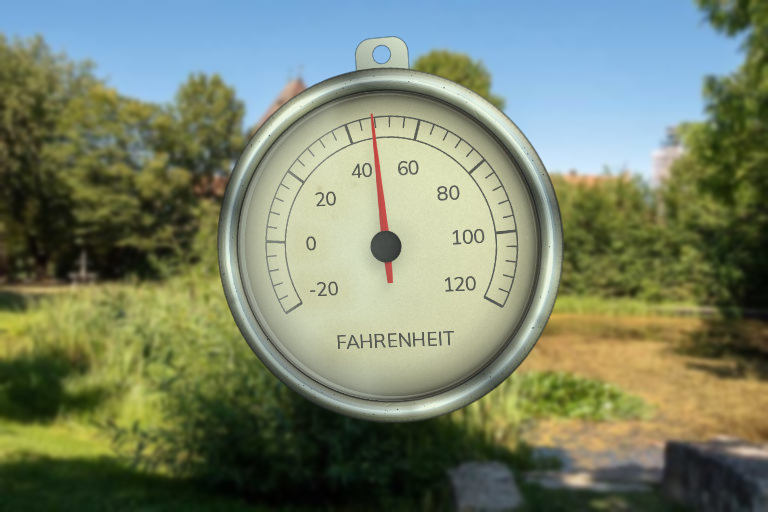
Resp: {"value": 48, "unit": "°F"}
